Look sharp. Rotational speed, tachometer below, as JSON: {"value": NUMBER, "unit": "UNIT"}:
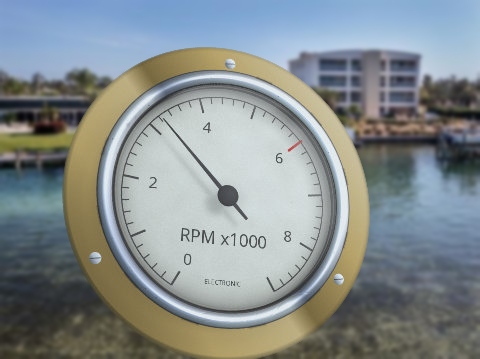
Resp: {"value": 3200, "unit": "rpm"}
